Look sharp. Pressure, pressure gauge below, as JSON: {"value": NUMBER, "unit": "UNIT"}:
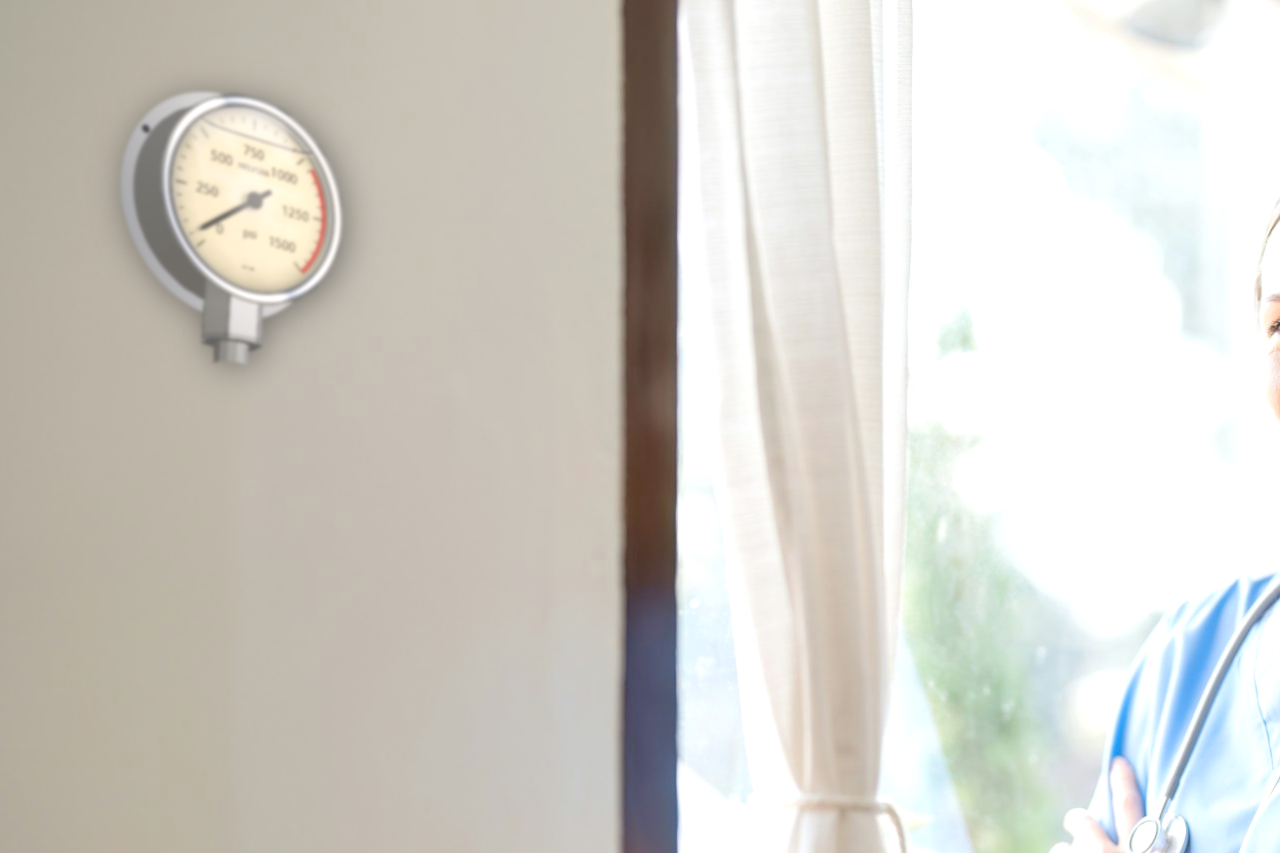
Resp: {"value": 50, "unit": "psi"}
